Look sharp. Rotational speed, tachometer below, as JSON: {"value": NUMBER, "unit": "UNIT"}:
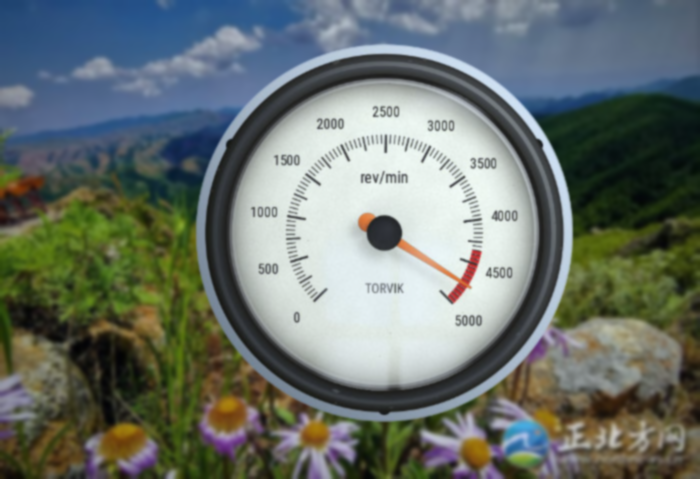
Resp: {"value": 4750, "unit": "rpm"}
